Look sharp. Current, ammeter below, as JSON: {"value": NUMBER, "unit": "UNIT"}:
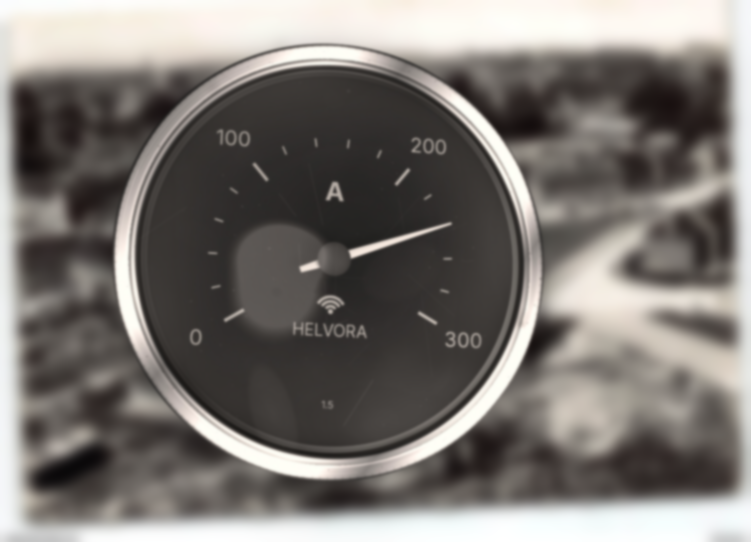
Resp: {"value": 240, "unit": "A"}
